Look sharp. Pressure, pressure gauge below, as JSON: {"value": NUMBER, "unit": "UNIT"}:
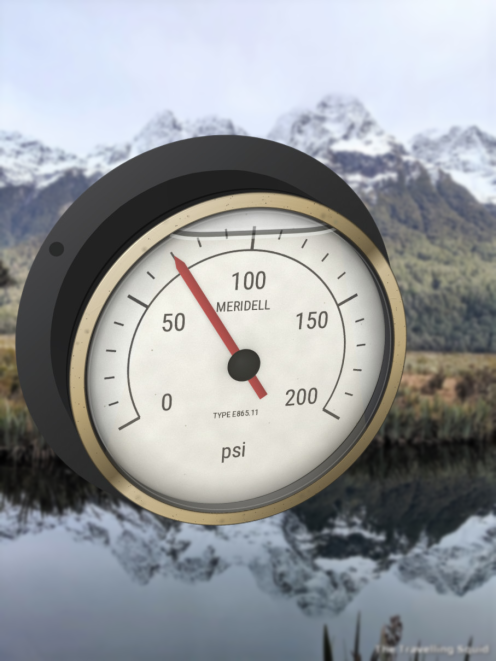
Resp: {"value": 70, "unit": "psi"}
